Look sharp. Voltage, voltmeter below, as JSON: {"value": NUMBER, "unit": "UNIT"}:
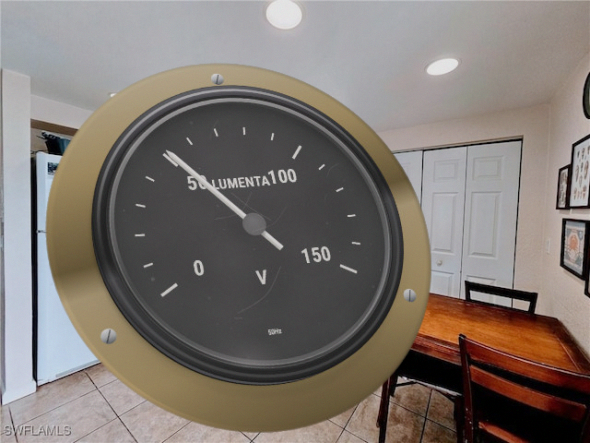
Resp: {"value": 50, "unit": "V"}
